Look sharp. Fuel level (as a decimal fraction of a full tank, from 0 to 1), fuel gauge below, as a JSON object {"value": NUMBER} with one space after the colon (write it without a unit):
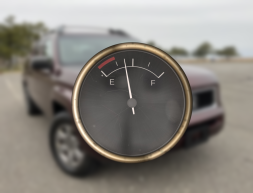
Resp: {"value": 0.375}
